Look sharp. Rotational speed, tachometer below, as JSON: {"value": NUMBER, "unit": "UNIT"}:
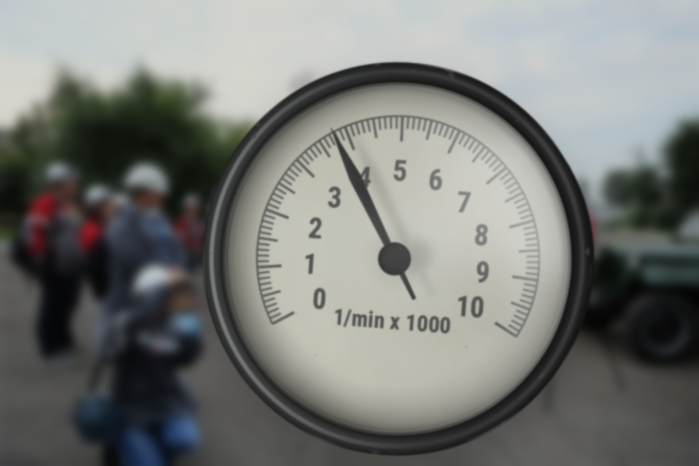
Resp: {"value": 3800, "unit": "rpm"}
